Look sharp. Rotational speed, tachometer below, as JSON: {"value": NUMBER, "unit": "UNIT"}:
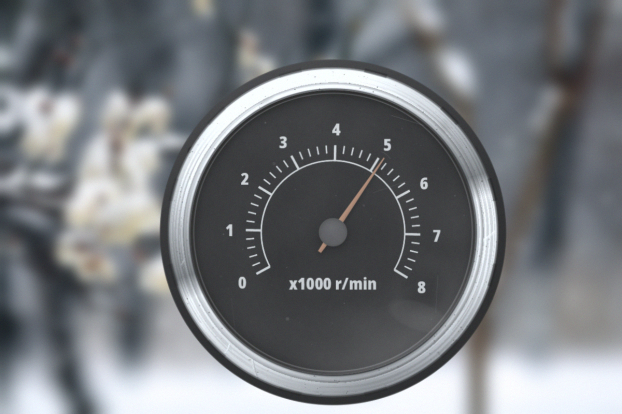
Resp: {"value": 5100, "unit": "rpm"}
